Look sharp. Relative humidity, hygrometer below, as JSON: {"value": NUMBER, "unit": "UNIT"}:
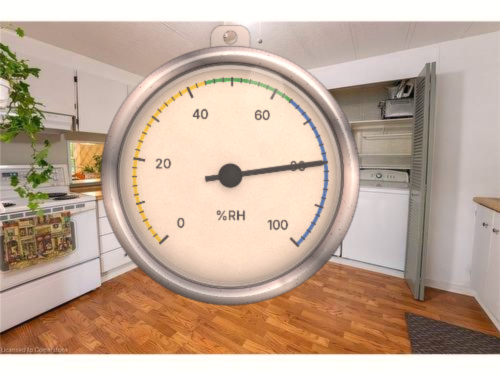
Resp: {"value": 80, "unit": "%"}
